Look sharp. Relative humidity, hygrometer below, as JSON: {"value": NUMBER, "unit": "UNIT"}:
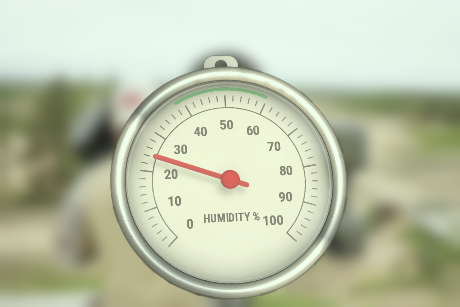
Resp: {"value": 24, "unit": "%"}
